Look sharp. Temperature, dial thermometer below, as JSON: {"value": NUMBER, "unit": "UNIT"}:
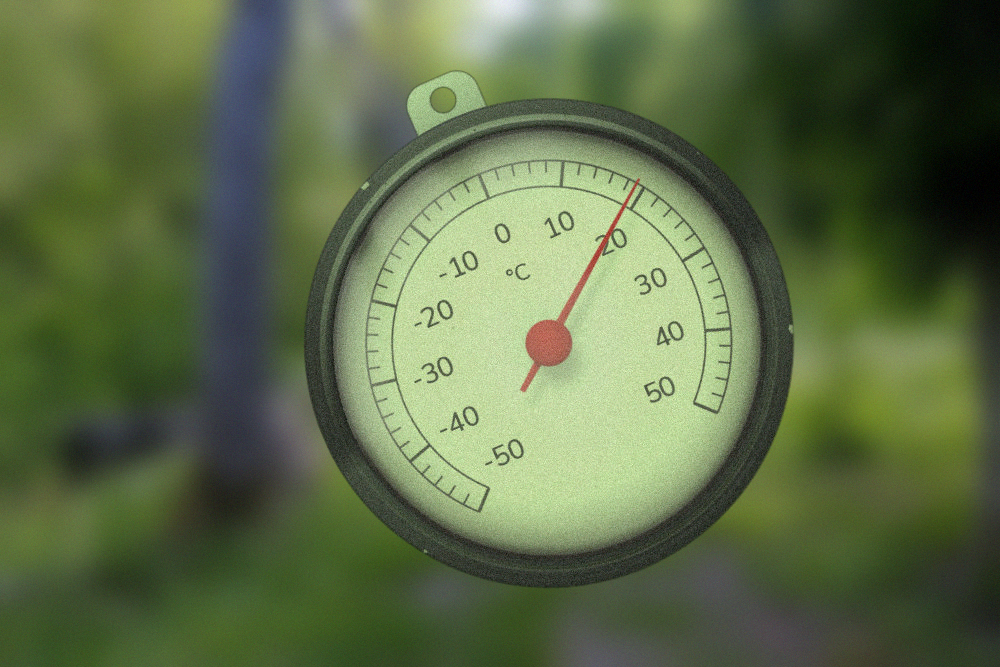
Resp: {"value": 19, "unit": "°C"}
